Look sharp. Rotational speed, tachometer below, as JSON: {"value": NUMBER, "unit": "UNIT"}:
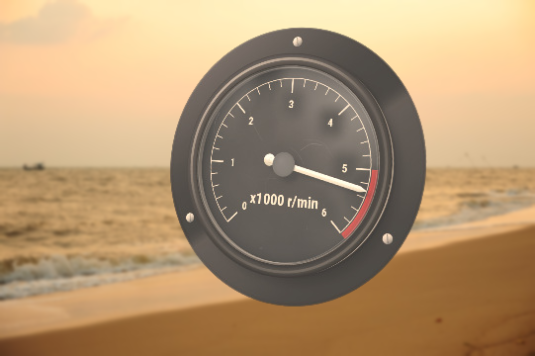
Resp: {"value": 5300, "unit": "rpm"}
